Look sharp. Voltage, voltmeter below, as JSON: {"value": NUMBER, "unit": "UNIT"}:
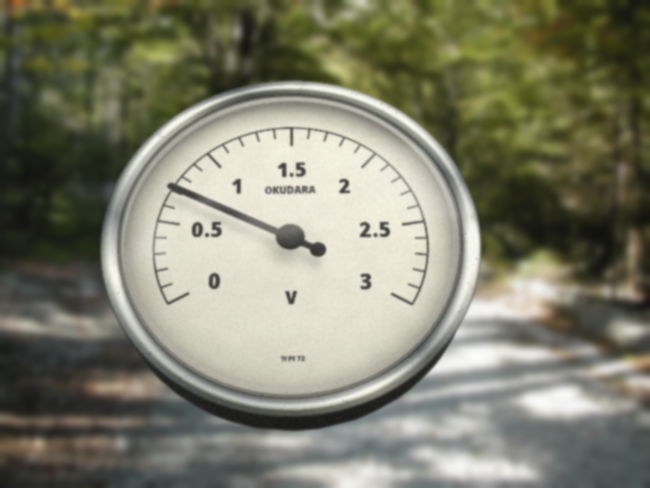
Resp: {"value": 0.7, "unit": "V"}
